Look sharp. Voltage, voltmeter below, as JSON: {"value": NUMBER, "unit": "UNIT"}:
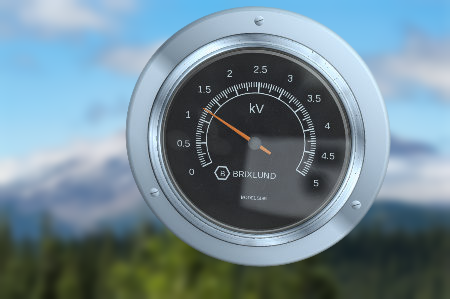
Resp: {"value": 1.25, "unit": "kV"}
